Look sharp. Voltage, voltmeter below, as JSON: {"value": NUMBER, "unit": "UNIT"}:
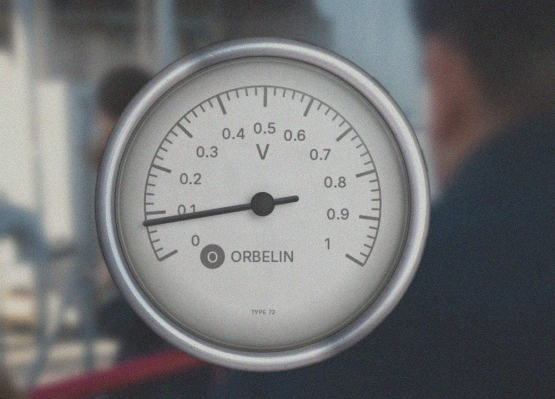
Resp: {"value": 0.08, "unit": "V"}
